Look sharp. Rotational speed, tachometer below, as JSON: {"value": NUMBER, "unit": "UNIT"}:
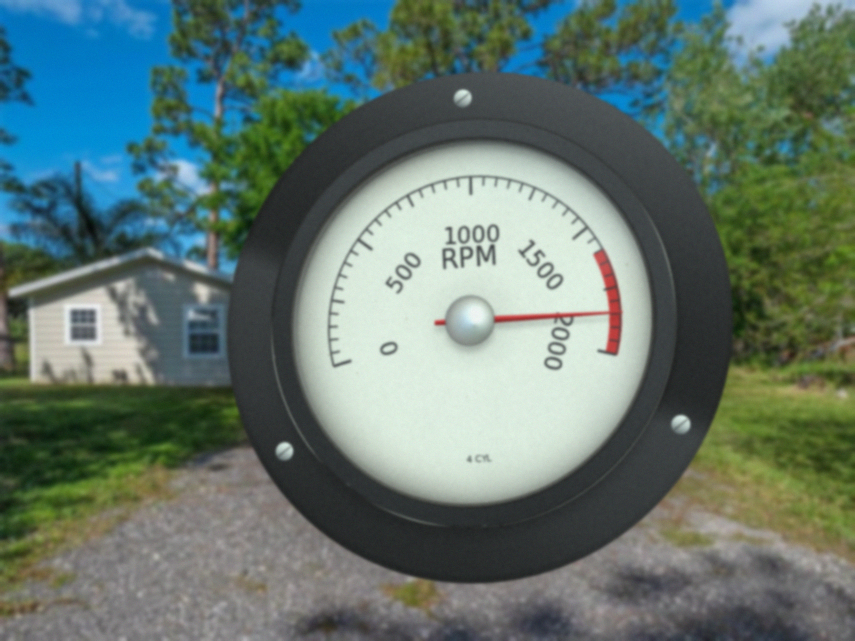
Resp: {"value": 1850, "unit": "rpm"}
